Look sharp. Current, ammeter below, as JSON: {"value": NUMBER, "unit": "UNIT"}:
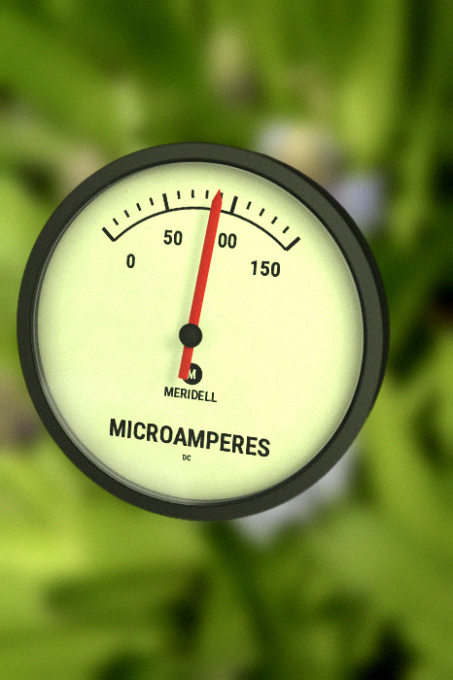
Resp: {"value": 90, "unit": "µA"}
